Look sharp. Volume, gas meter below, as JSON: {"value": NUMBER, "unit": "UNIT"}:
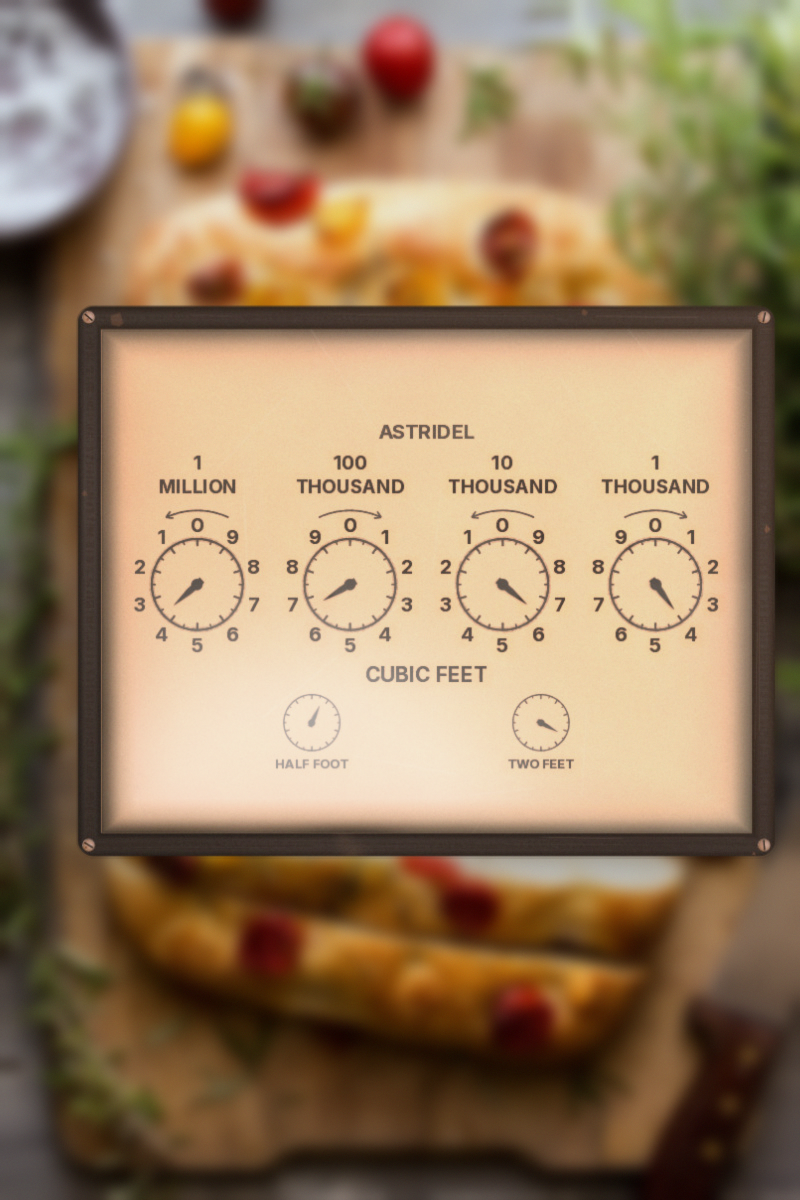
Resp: {"value": 366400, "unit": "ft³"}
